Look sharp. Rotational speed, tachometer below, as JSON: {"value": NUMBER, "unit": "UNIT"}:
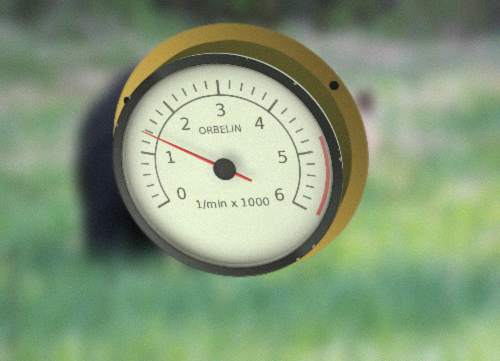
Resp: {"value": 1400, "unit": "rpm"}
